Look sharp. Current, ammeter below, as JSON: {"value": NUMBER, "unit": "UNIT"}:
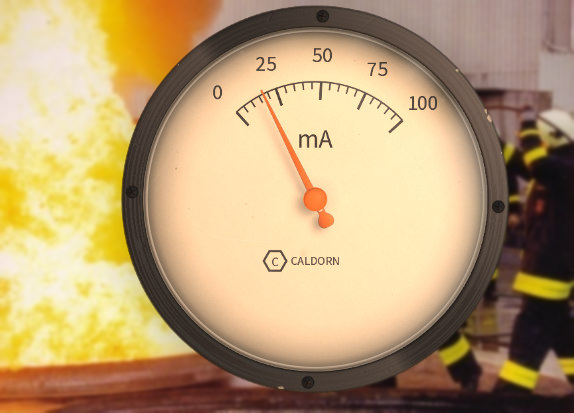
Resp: {"value": 17.5, "unit": "mA"}
